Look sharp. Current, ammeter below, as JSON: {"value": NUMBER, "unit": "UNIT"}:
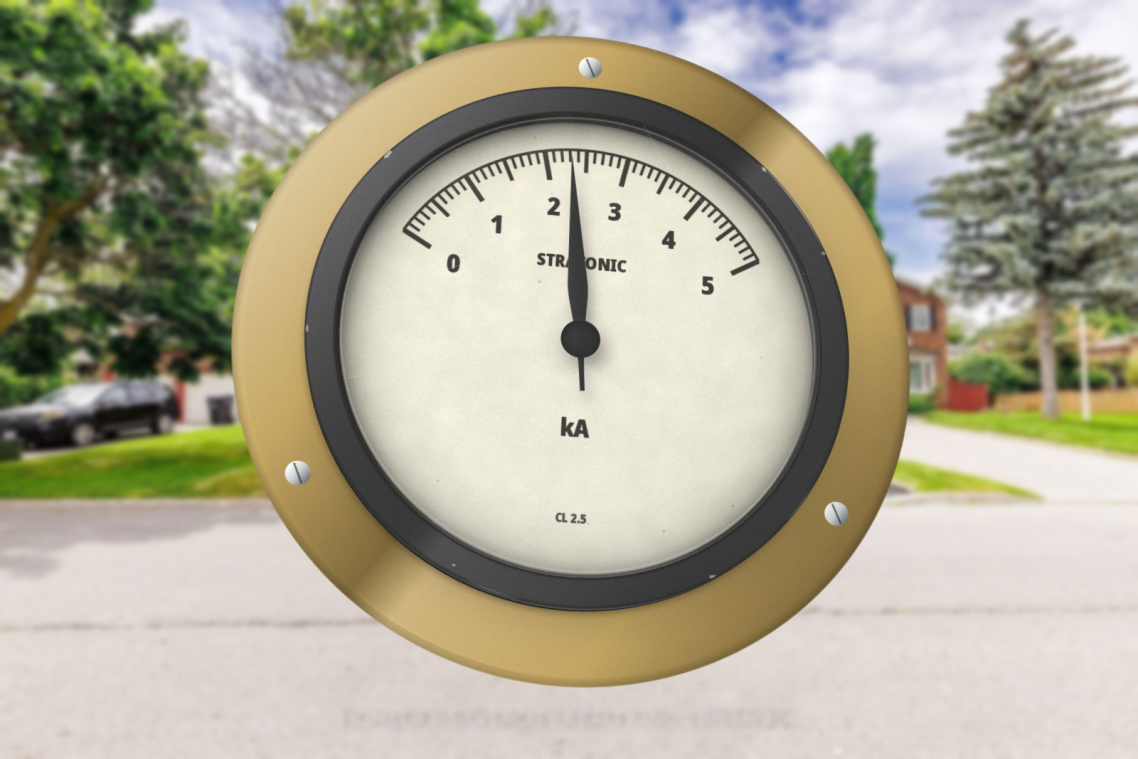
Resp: {"value": 2.3, "unit": "kA"}
